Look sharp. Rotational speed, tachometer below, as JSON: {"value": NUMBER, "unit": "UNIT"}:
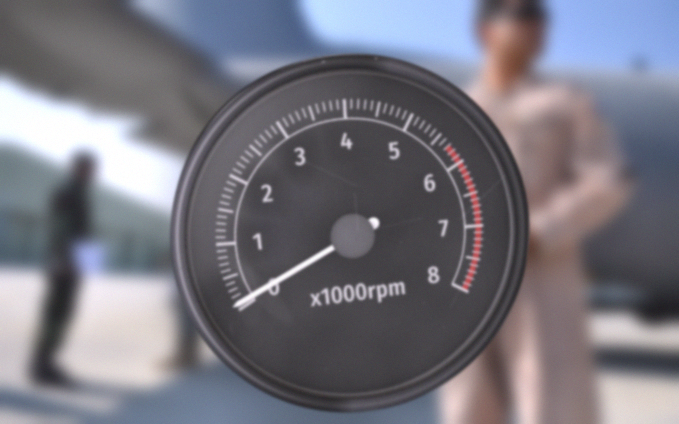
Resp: {"value": 100, "unit": "rpm"}
